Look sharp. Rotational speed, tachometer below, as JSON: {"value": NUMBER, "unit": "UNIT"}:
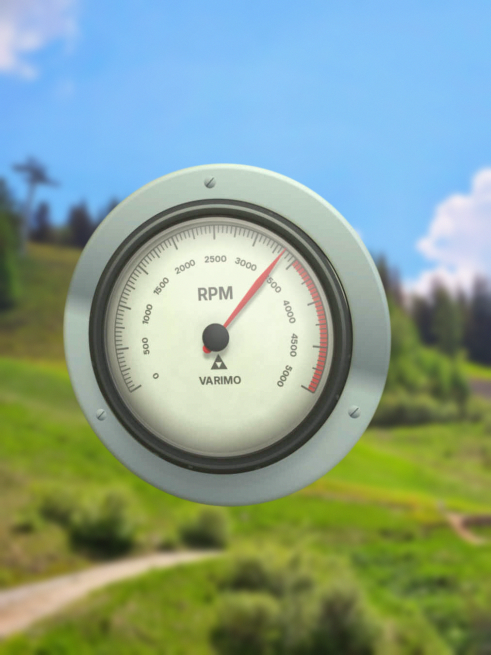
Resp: {"value": 3350, "unit": "rpm"}
